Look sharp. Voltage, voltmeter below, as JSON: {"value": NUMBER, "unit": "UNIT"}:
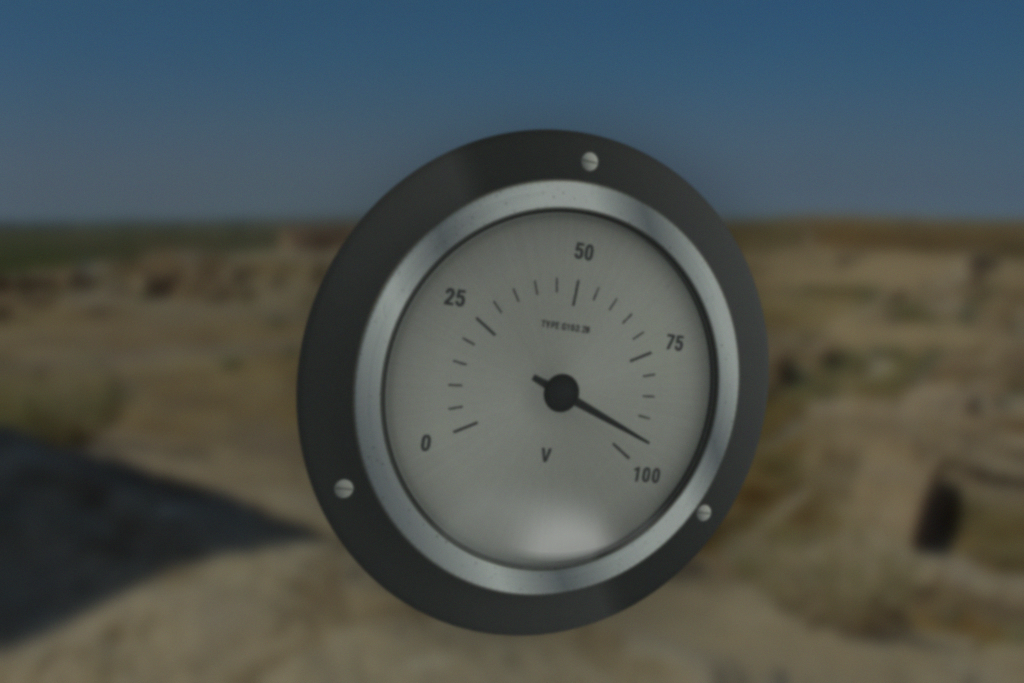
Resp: {"value": 95, "unit": "V"}
